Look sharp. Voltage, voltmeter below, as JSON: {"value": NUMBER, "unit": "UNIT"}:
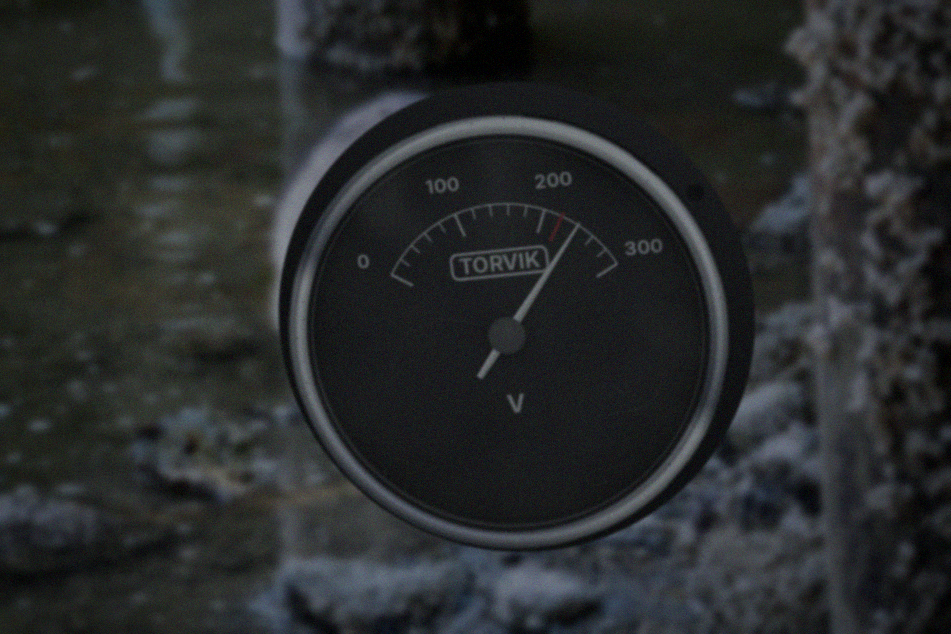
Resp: {"value": 240, "unit": "V"}
